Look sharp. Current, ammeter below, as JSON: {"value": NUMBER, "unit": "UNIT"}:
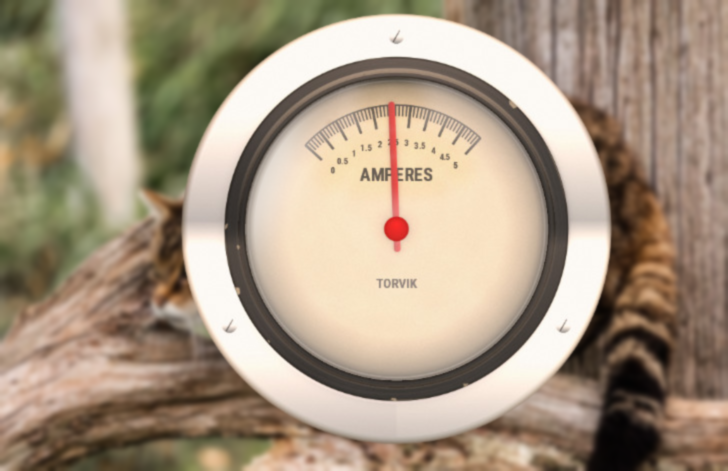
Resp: {"value": 2.5, "unit": "A"}
